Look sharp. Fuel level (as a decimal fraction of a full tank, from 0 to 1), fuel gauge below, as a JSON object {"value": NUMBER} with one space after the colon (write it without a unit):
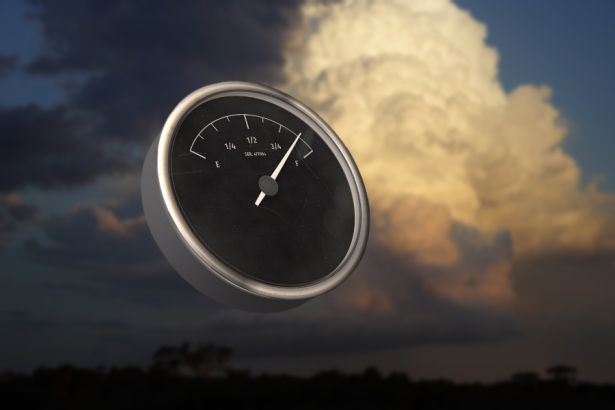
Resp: {"value": 0.875}
